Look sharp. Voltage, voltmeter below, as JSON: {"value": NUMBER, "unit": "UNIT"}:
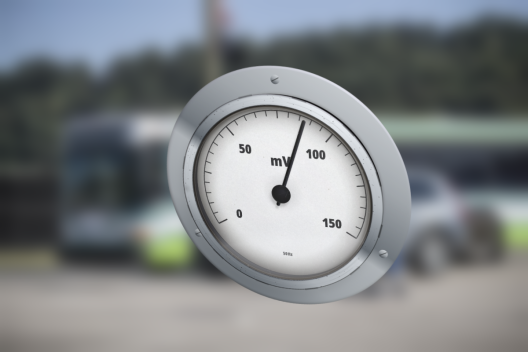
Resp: {"value": 87.5, "unit": "mV"}
